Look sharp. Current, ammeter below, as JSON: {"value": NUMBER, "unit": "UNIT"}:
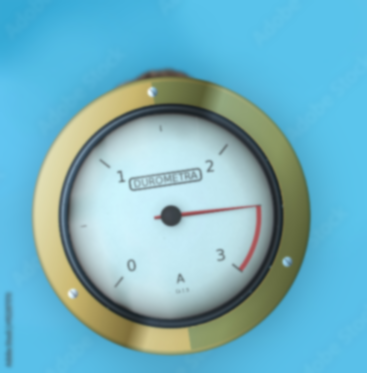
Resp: {"value": 2.5, "unit": "A"}
